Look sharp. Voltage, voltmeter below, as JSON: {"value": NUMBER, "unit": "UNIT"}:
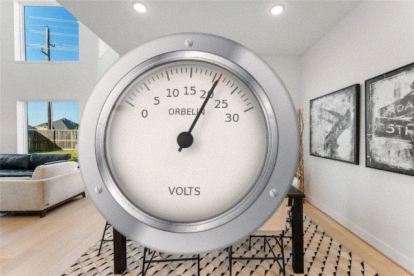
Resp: {"value": 21, "unit": "V"}
